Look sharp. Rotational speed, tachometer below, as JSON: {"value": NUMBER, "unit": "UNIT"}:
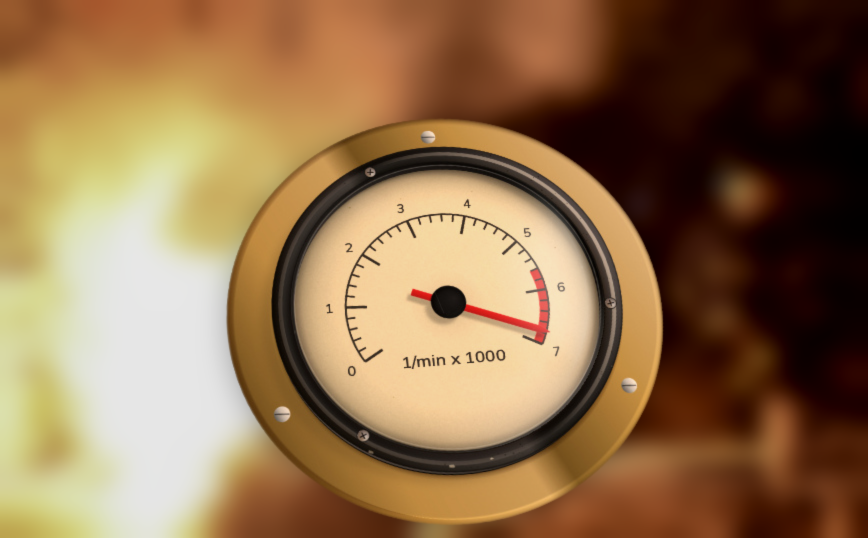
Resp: {"value": 6800, "unit": "rpm"}
